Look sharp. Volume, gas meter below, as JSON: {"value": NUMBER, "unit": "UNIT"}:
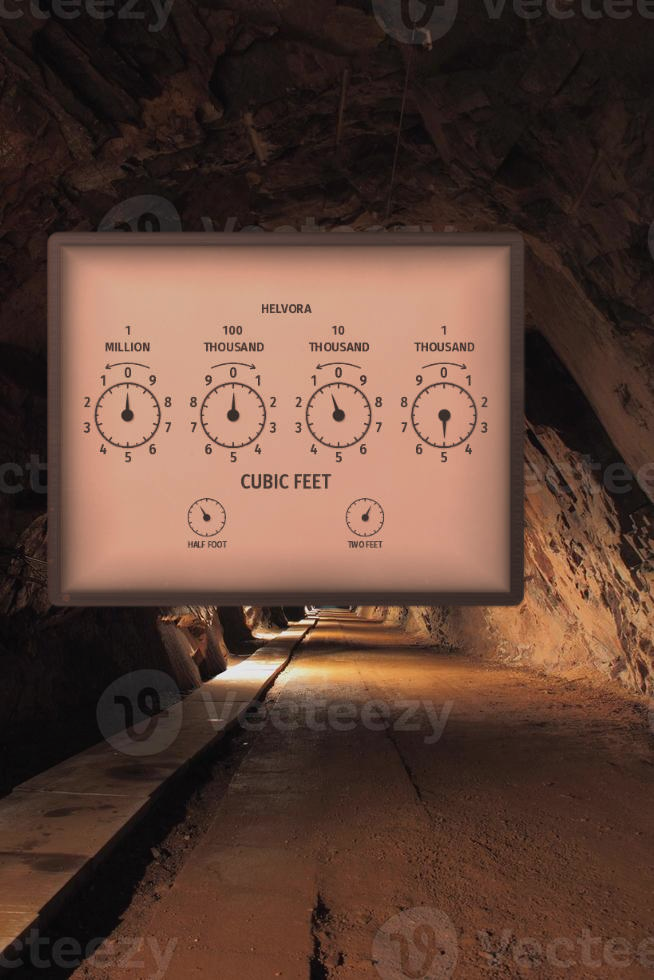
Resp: {"value": 500, "unit": "ft³"}
